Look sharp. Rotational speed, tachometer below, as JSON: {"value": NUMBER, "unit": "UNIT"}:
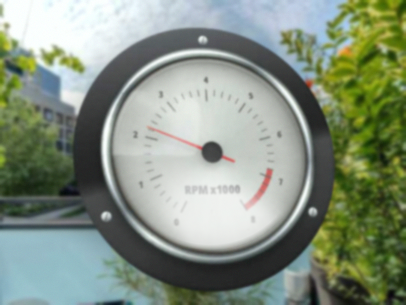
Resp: {"value": 2200, "unit": "rpm"}
